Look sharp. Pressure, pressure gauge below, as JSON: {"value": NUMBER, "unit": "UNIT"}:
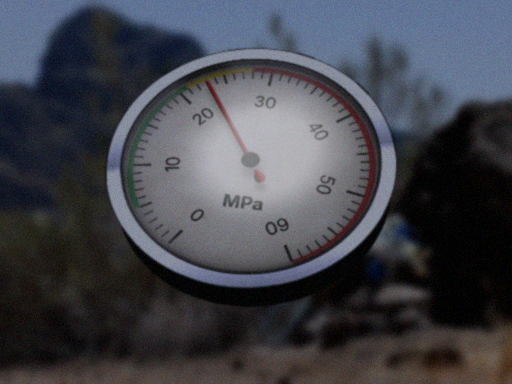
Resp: {"value": 23, "unit": "MPa"}
